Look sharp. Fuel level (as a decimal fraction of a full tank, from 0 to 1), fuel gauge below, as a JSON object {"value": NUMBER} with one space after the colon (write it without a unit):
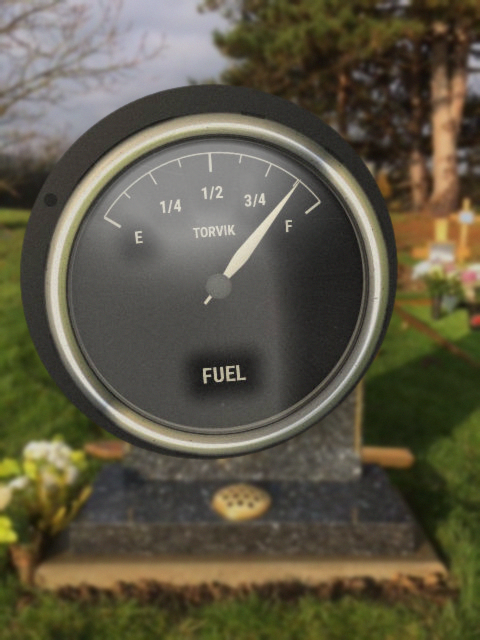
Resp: {"value": 0.875}
